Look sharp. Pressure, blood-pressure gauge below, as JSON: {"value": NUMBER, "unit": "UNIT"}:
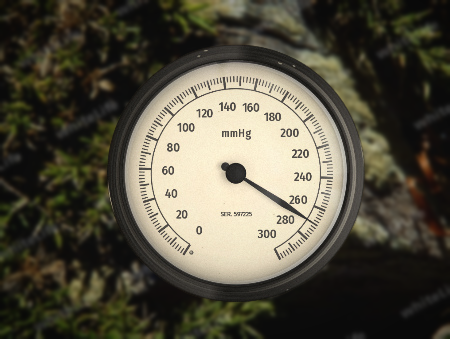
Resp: {"value": 270, "unit": "mmHg"}
